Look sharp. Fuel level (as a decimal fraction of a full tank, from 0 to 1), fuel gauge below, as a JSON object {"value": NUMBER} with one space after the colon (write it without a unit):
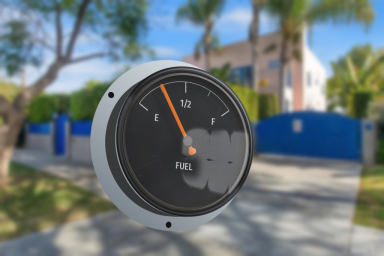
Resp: {"value": 0.25}
